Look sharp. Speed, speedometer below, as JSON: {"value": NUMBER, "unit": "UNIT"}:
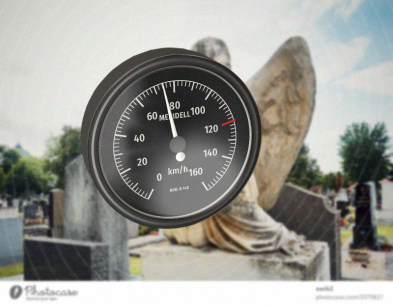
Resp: {"value": 74, "unit": "km/h"}
